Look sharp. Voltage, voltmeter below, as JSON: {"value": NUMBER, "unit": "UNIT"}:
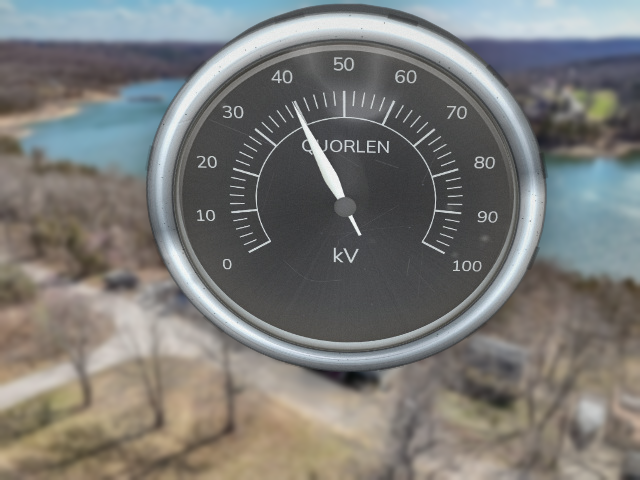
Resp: {"value": 40, "unit": "kV"}
